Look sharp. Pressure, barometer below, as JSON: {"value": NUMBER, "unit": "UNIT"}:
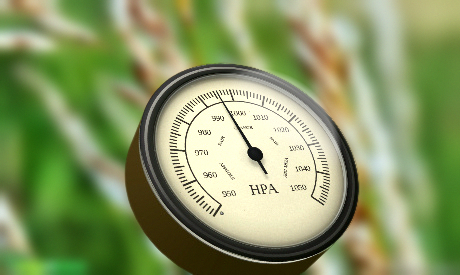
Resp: {"value": 995, "unit": "hPa"}
